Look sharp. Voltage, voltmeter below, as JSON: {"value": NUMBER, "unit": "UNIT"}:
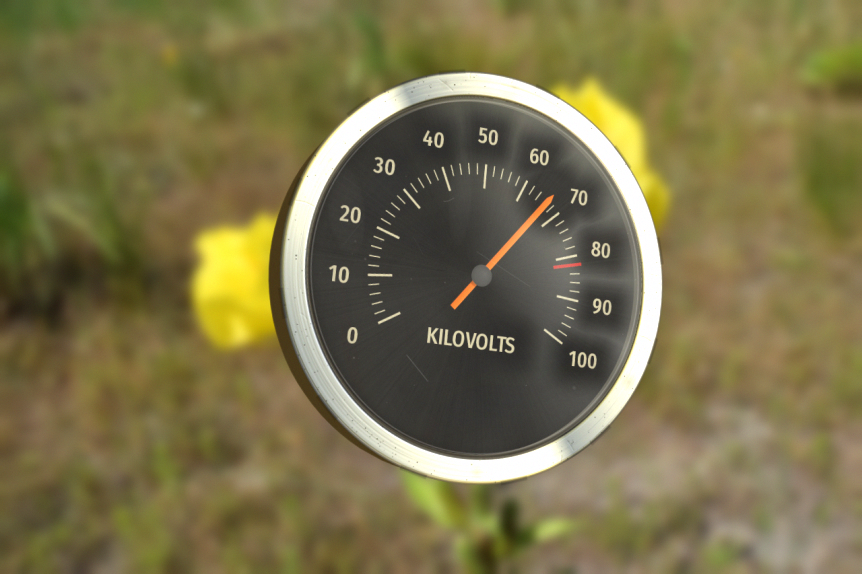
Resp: {"value": 66, "unit": "kV"}
